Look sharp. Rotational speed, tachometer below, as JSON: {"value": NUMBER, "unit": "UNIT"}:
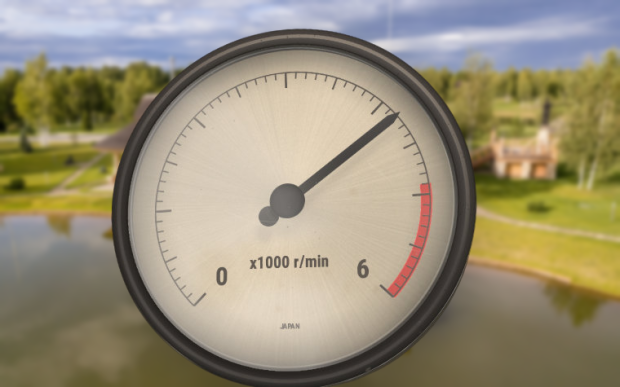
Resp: {"value": 4200, "unit": "rpm"}
